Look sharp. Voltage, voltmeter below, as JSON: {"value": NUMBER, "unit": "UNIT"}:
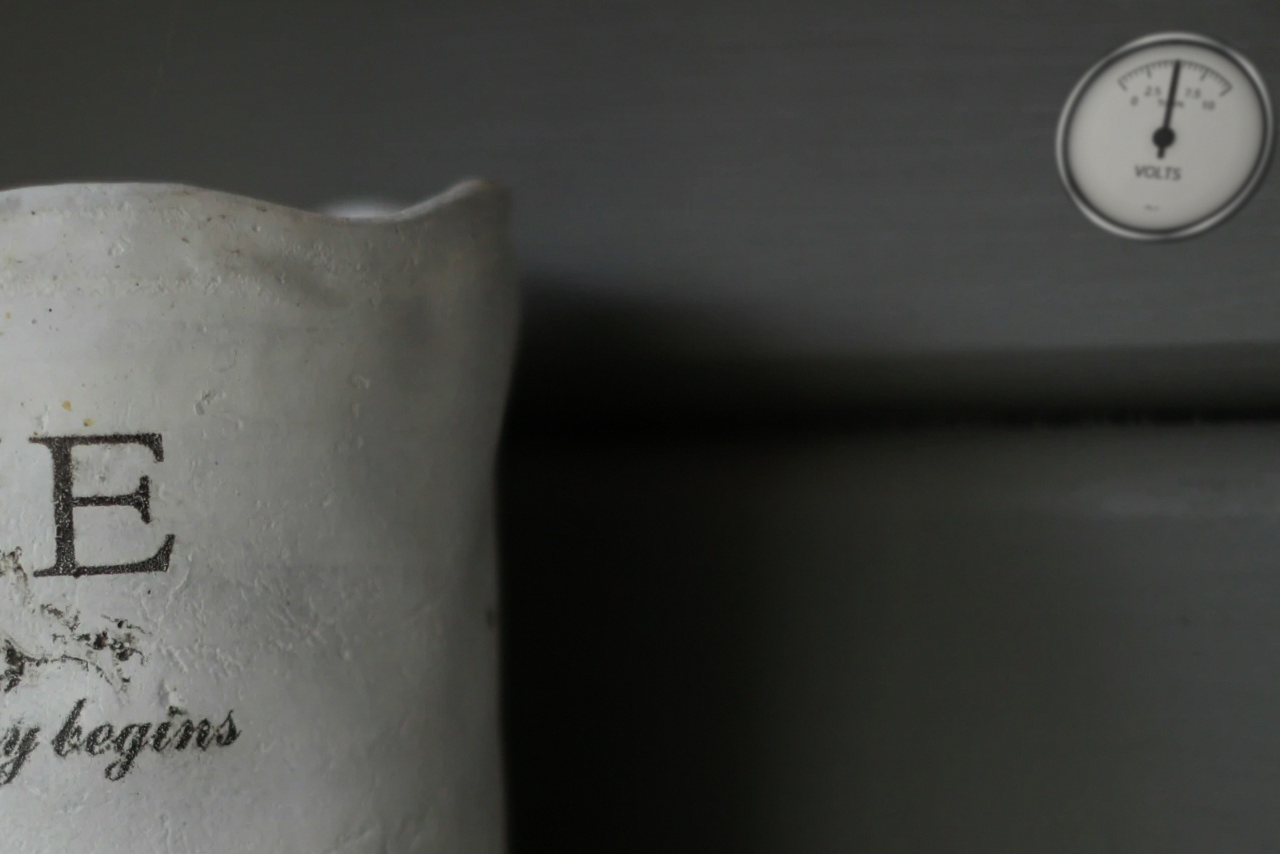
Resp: {"value": 5, "unit": "V"}
